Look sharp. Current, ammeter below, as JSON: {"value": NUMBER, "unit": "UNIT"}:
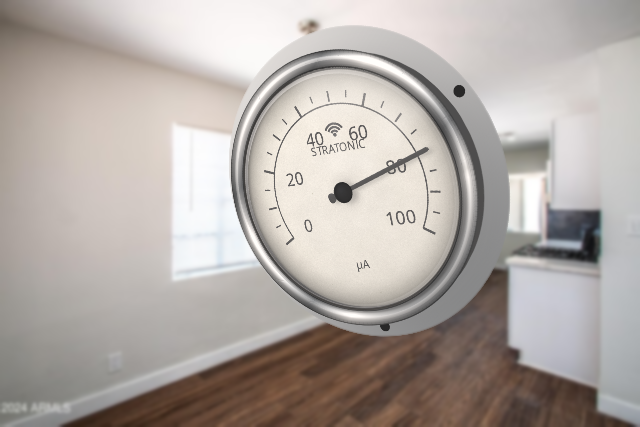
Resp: {"value": 80, "unit": "µA"}
